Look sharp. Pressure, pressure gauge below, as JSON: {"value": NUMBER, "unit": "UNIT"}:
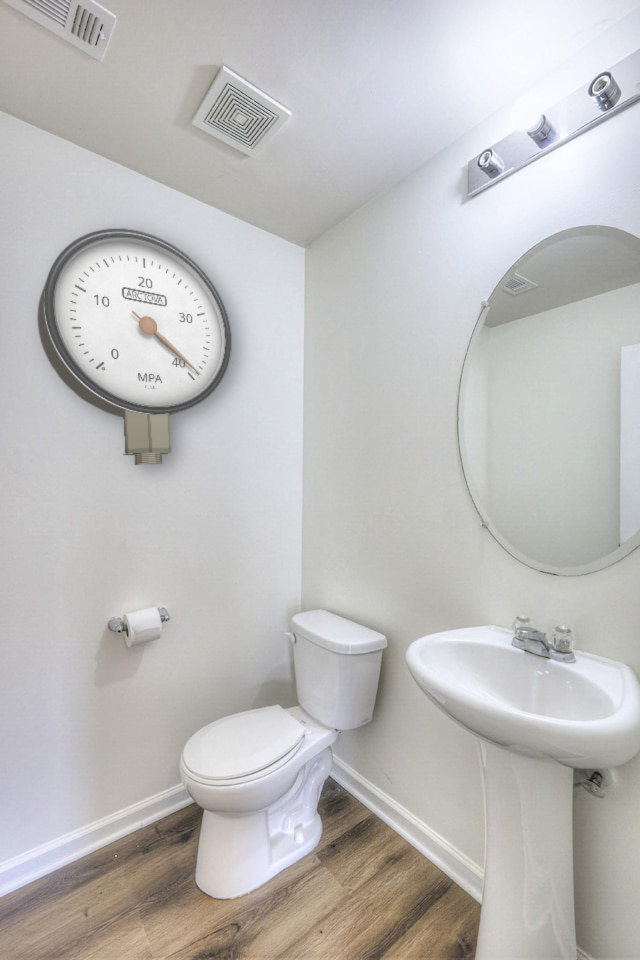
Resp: {"value": 39, "unit": "MPa"}
